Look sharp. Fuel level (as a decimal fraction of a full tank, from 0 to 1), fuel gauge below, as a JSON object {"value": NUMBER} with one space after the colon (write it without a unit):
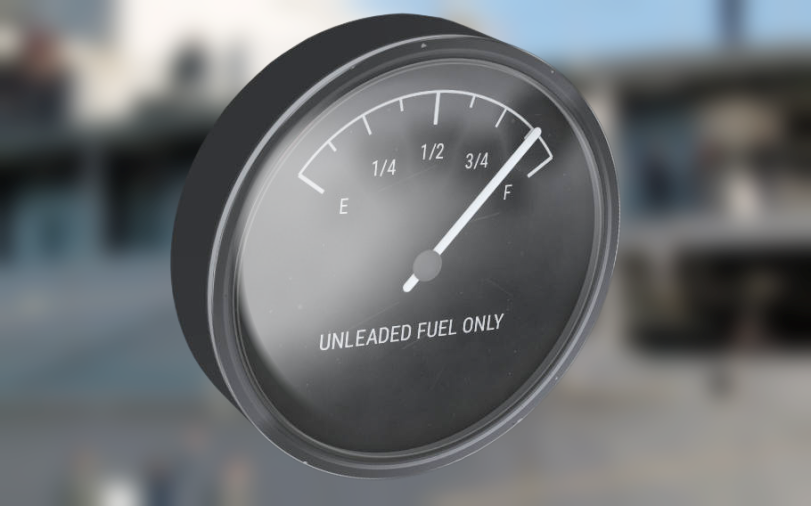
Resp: {"value": 0.875}
